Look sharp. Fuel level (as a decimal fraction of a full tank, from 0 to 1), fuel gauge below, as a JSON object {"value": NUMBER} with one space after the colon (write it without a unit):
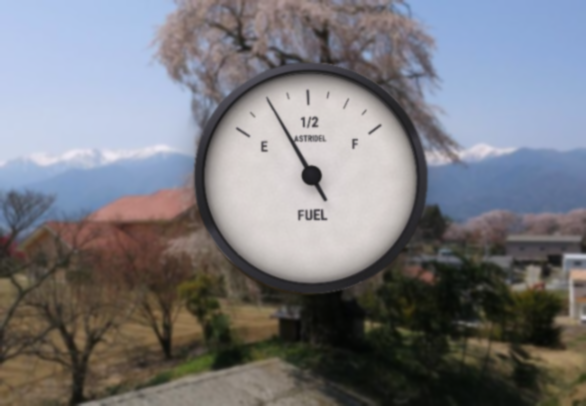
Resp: {"value": 0.25}
